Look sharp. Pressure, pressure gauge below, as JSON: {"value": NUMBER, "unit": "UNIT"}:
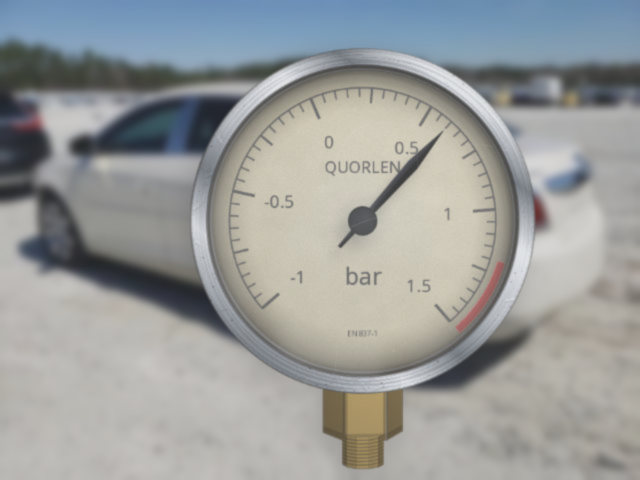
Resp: {"value": 0.6, "unit": "bar"}
